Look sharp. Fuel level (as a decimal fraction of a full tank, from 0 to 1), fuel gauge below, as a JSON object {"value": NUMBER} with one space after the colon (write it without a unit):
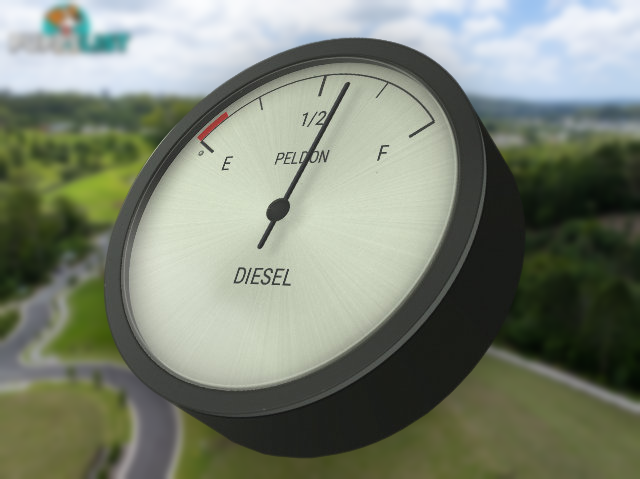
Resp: {"value": 0.625}
